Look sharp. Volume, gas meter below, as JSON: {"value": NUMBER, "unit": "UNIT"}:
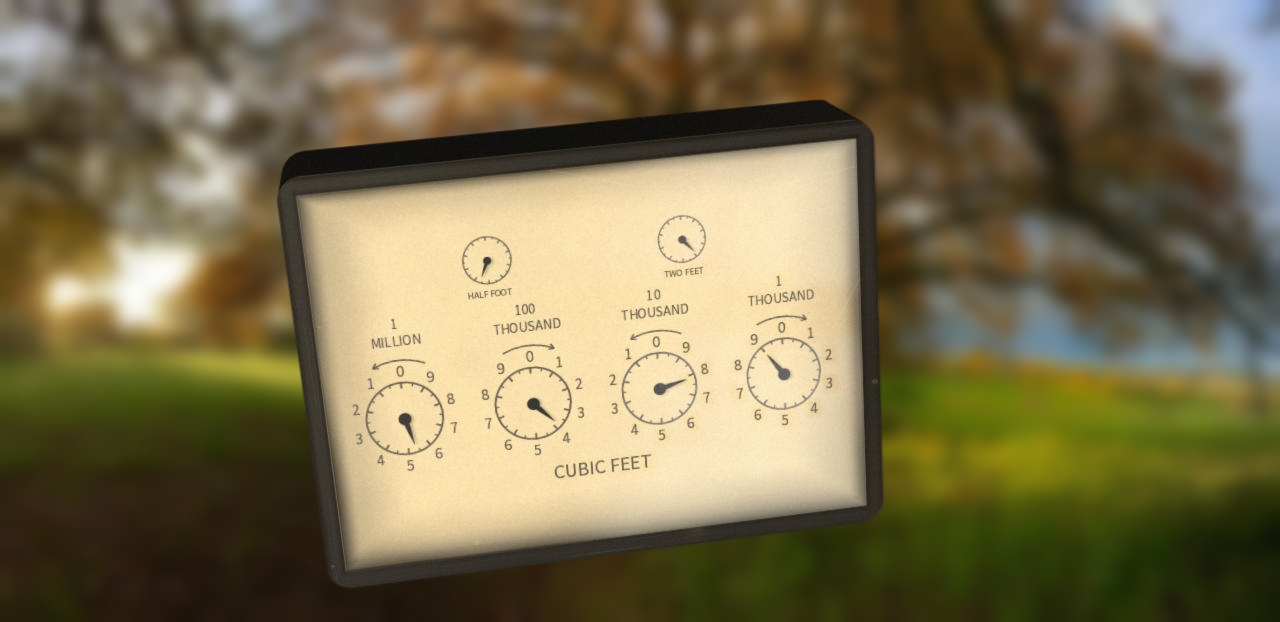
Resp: {"value": 537900, "unit": "ft³"}
